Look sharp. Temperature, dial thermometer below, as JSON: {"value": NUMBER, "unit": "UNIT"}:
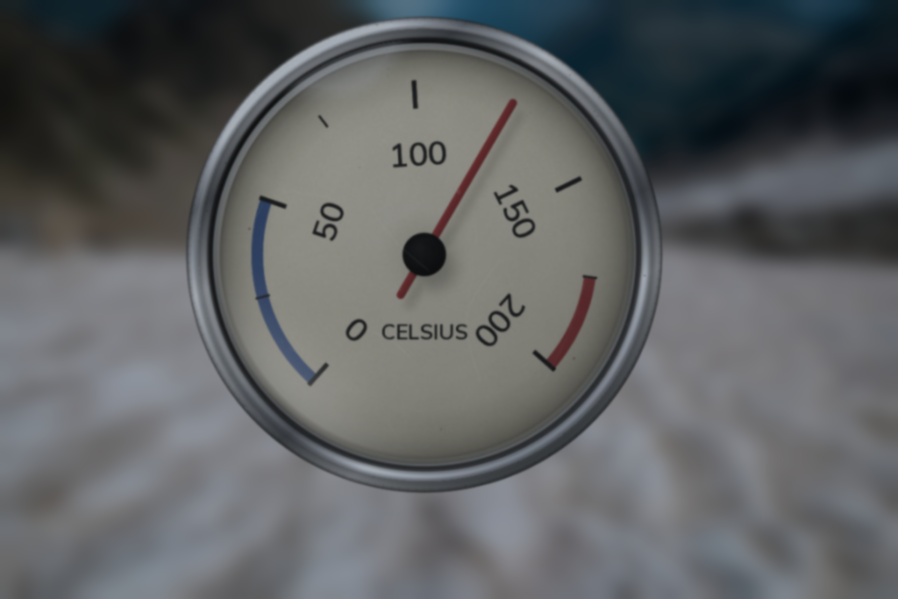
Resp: {"value": 125, "unit": "°C"}
